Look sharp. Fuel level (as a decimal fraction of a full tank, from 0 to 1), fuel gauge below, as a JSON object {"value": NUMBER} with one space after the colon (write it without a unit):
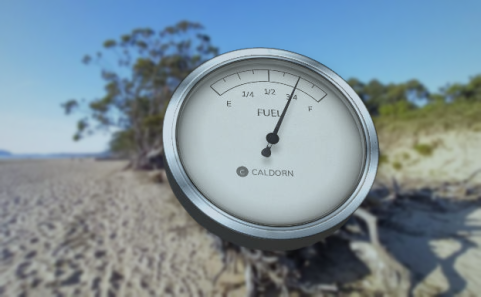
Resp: {"value": 0.75}
